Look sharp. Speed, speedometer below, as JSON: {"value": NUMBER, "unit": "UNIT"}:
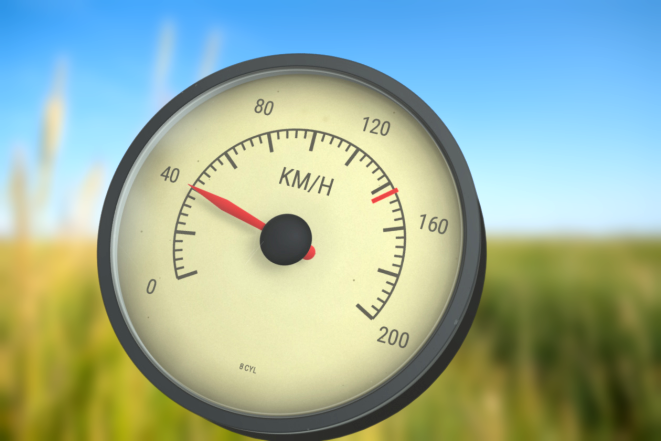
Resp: {"value": 40, "unit": "km/h"}
